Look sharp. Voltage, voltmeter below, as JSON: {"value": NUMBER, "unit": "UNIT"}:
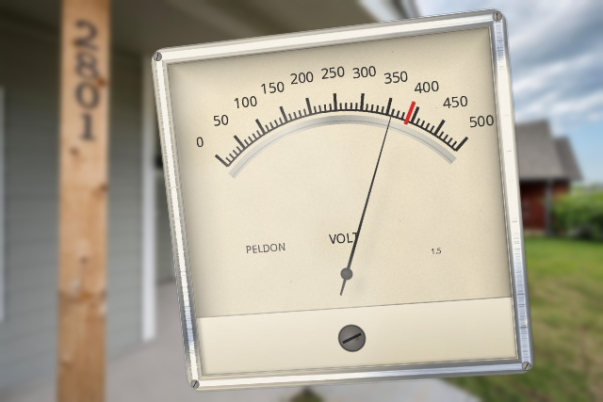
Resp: {"value": 360, "unit": "V"}
